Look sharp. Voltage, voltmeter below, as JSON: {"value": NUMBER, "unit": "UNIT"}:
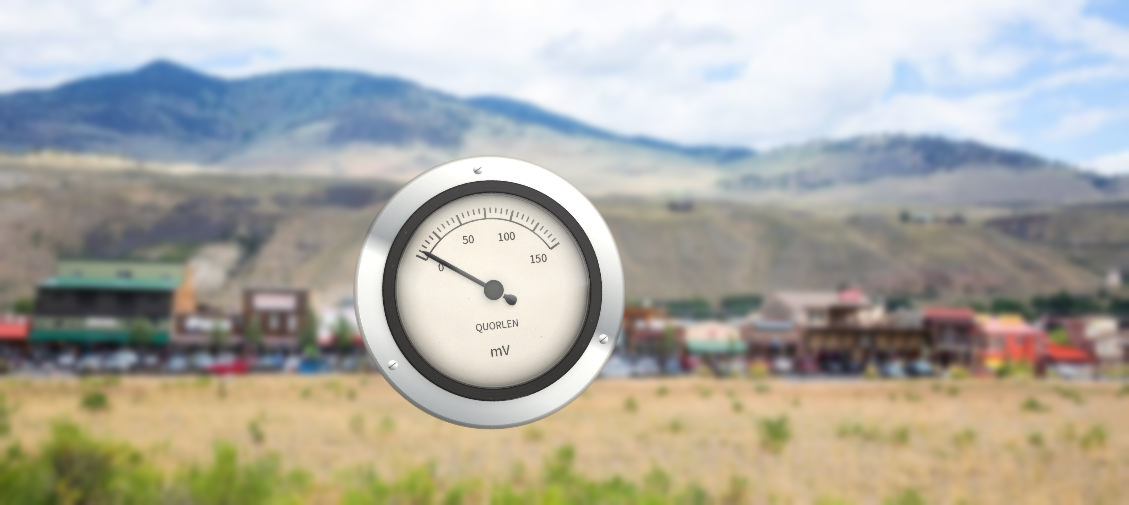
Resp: {"value": 5, "unit": "mV"}
